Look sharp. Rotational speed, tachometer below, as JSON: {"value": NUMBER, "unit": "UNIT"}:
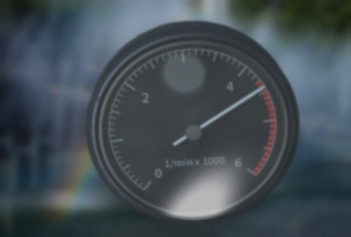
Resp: {"value": 4400, "unit": "rpm"}
